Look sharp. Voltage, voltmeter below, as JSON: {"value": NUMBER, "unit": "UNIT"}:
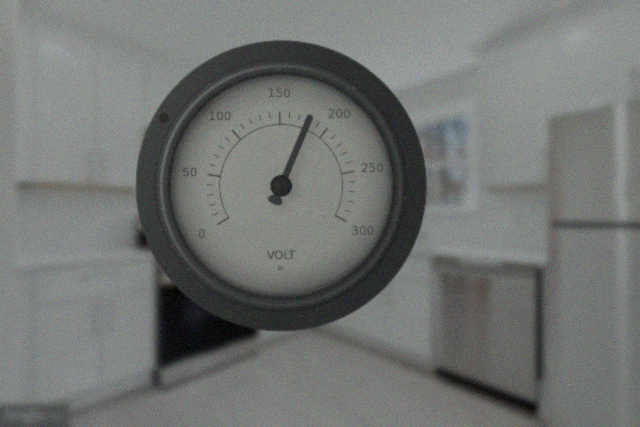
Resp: {"value": 180, "unit": "V"}
